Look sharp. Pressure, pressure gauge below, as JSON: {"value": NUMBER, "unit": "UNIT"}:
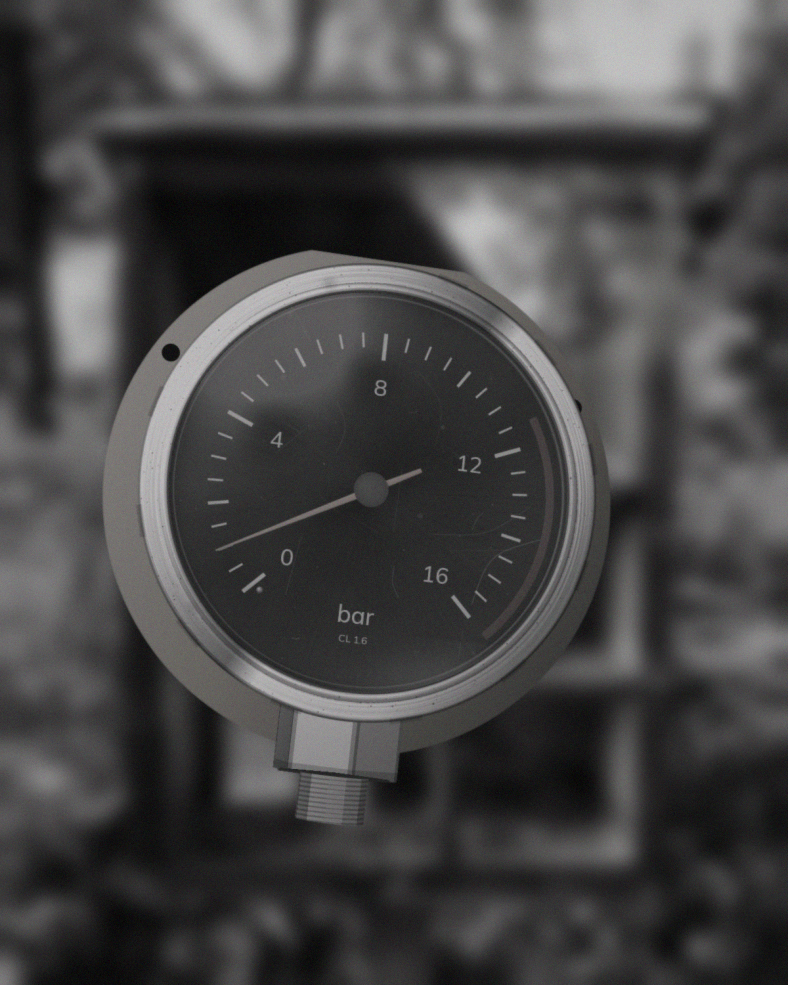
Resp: {"value": 1, "unit": "bar"}
